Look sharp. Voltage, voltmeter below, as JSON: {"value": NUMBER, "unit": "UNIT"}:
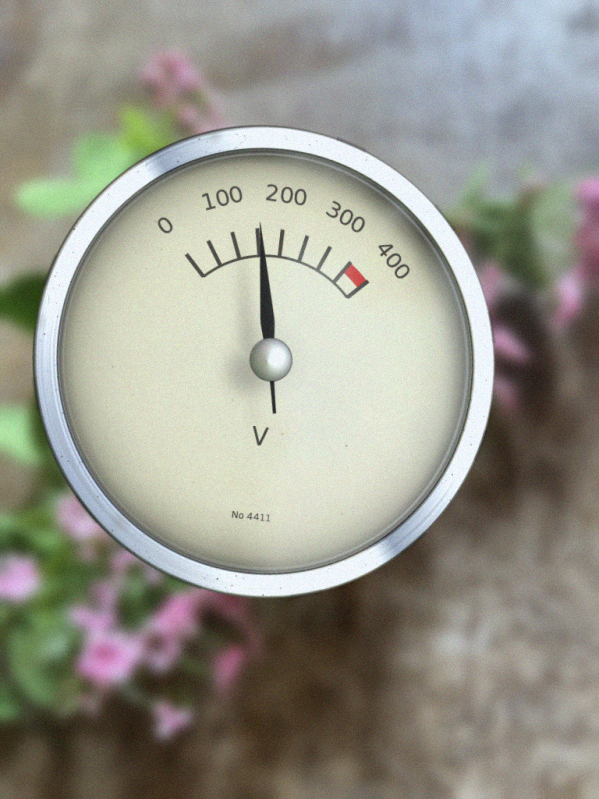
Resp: {"value": 150, "unit": "V"}
